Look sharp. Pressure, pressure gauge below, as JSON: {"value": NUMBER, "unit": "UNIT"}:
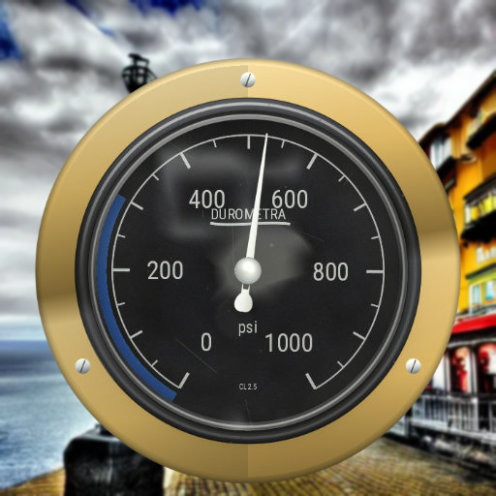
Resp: {"value": 525, "unit": "psi"}
